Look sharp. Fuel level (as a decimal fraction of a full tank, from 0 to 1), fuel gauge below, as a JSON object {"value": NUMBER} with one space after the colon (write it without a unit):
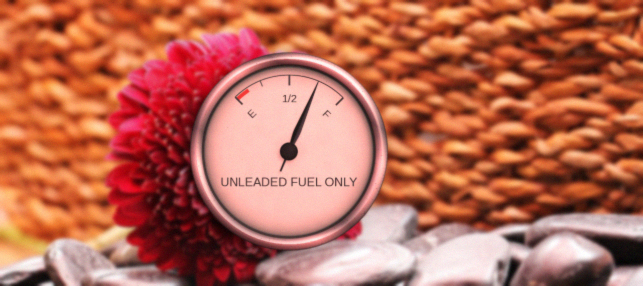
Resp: {"value": 0.75}
